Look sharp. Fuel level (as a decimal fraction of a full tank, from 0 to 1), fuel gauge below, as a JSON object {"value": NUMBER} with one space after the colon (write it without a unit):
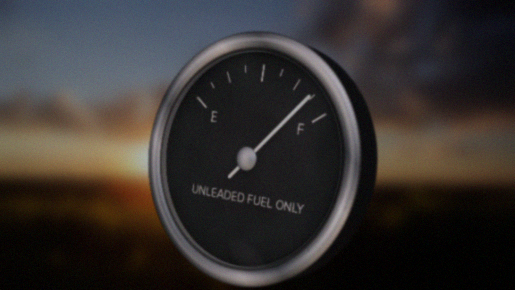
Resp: {"value": 0.875}
